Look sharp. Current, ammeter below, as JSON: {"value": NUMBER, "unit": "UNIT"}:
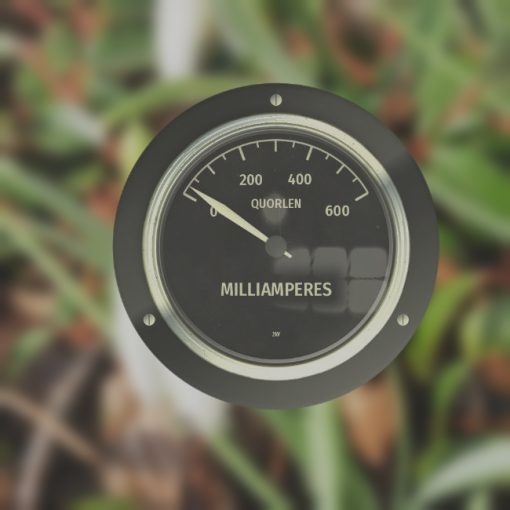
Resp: {"value": 25, "unit": "mA"}
